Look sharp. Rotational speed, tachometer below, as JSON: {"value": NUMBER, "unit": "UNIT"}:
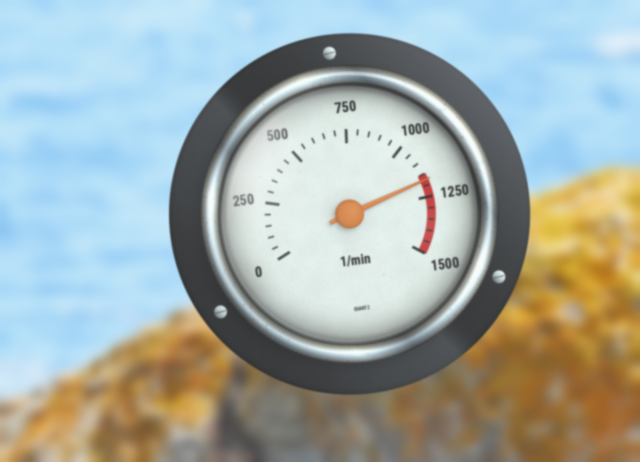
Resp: {"value": 1175, "unit": "rpm"}
